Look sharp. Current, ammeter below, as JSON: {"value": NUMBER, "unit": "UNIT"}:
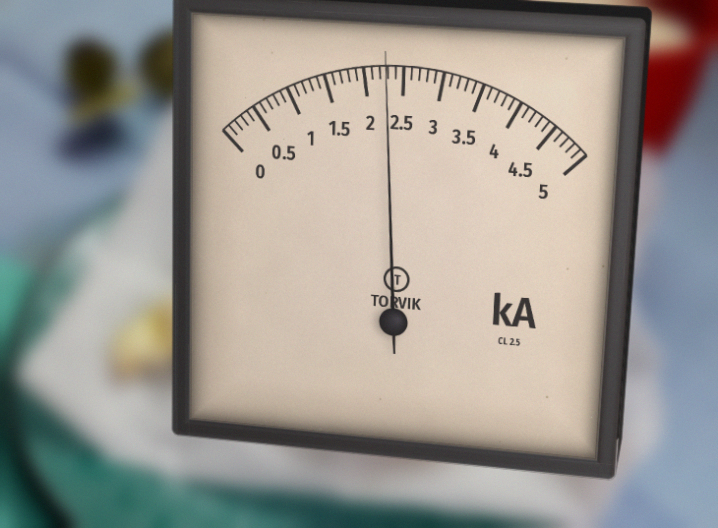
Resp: {"value": 2.3, "unit": "kA"}
